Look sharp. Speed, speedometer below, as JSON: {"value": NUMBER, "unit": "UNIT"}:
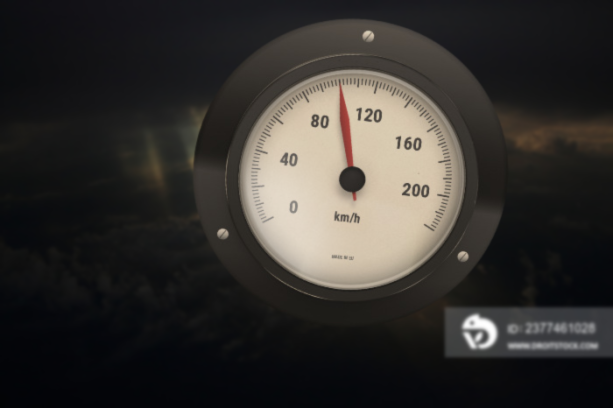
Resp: {"value": 100, "unit": "km/h"}
